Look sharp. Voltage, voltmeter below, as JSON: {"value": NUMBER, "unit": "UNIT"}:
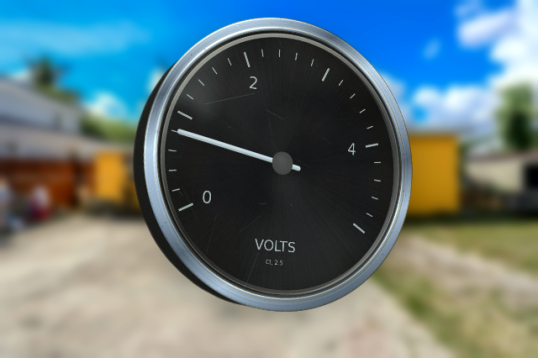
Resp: {"value": 0.8, "unit": "V"}
